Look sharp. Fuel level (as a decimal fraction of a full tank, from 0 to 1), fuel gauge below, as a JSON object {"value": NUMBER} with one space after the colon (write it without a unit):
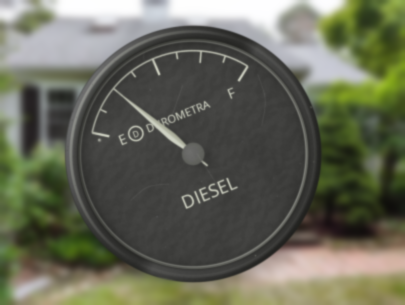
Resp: {"value": 0.25}
